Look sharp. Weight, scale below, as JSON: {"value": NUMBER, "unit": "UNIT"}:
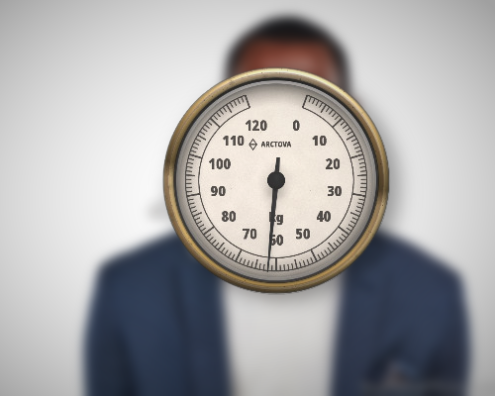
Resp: {"value": 62, "unit": "kg"}
